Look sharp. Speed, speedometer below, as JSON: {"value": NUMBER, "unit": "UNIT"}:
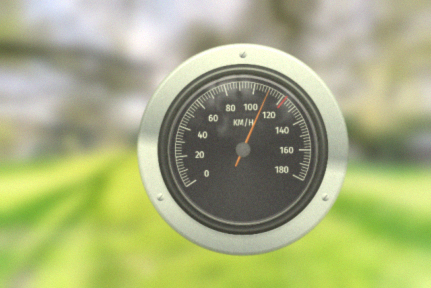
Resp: {"value": 110, "unit": "km/h"}
